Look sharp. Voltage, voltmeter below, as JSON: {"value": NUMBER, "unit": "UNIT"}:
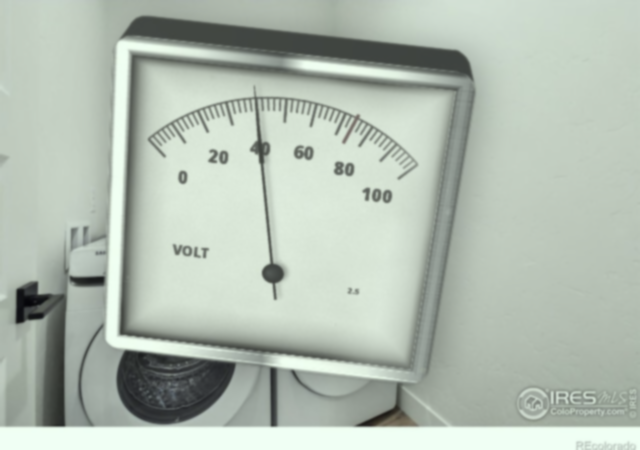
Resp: {"value": 40, "unit": "V"}
